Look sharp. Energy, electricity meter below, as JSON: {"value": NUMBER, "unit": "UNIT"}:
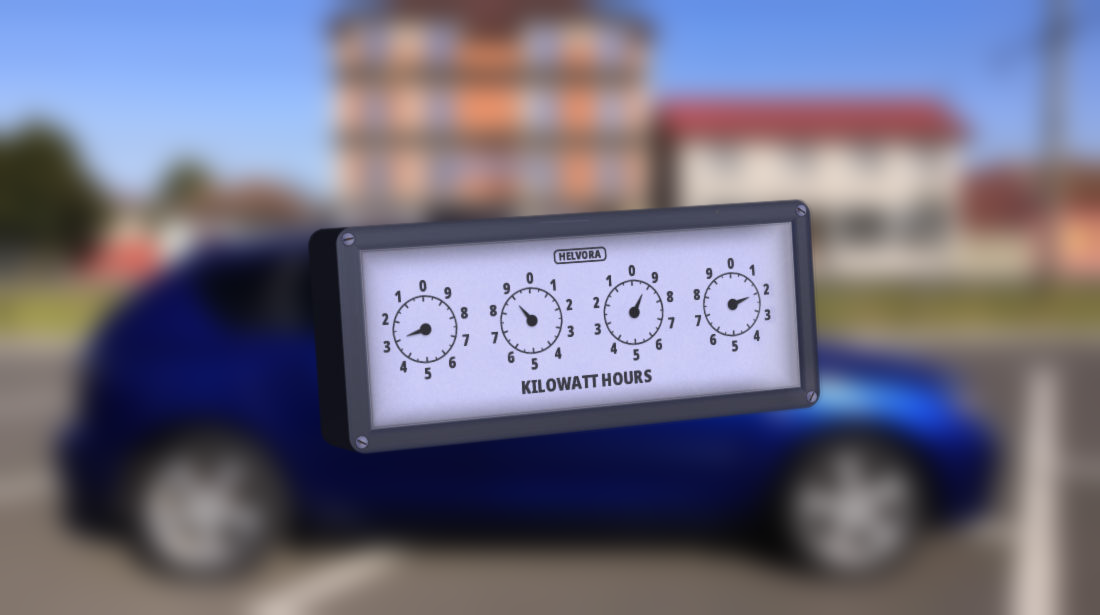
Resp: {"value": 2892, "unit": "kWh"}
